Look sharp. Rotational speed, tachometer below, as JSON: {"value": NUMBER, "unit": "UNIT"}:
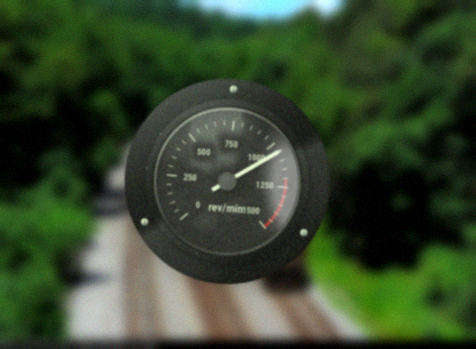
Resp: {"value": 1050, "unit": "rpm"}
